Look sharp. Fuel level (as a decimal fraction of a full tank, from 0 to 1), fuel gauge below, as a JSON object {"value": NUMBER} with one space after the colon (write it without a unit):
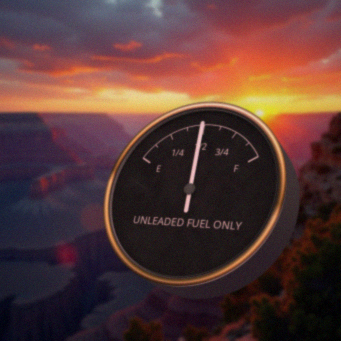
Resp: {"value": 0.5}
